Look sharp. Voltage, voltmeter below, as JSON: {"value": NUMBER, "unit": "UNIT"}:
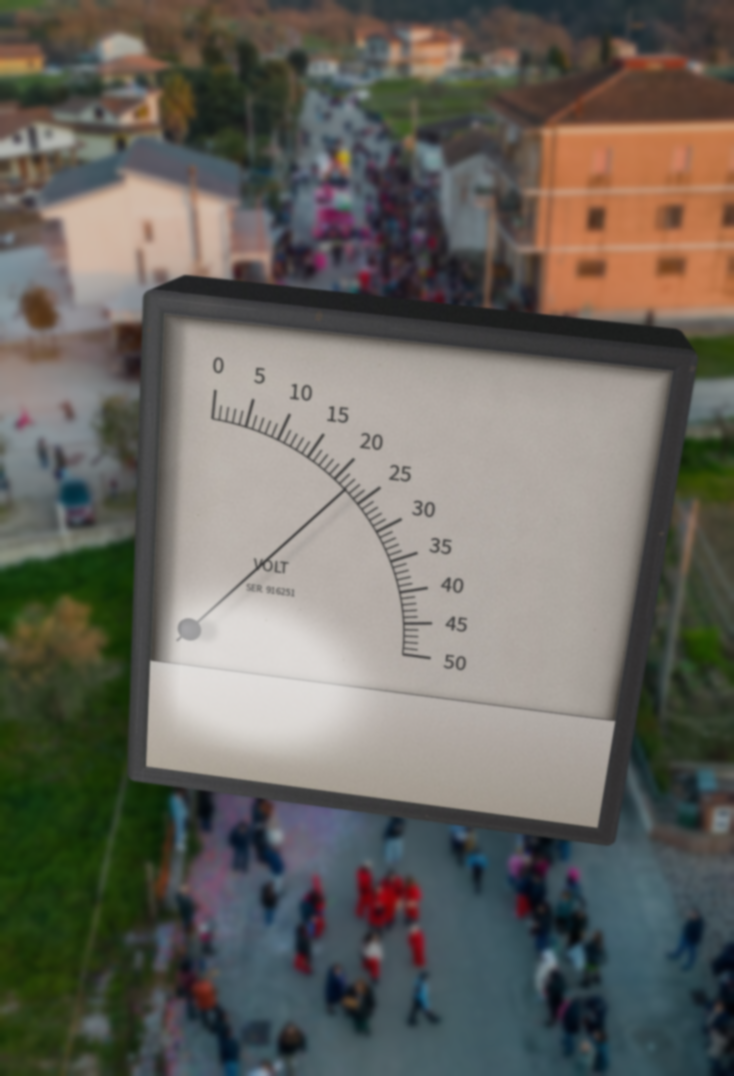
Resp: {"value": 22, "unit": "V"}
